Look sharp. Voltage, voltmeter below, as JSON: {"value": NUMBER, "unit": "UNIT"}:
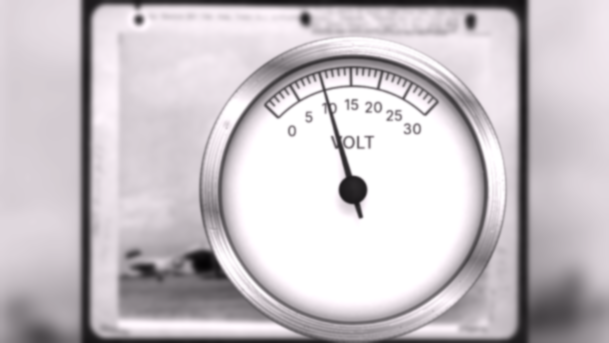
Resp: {"value": 10, "unit": "V"}
